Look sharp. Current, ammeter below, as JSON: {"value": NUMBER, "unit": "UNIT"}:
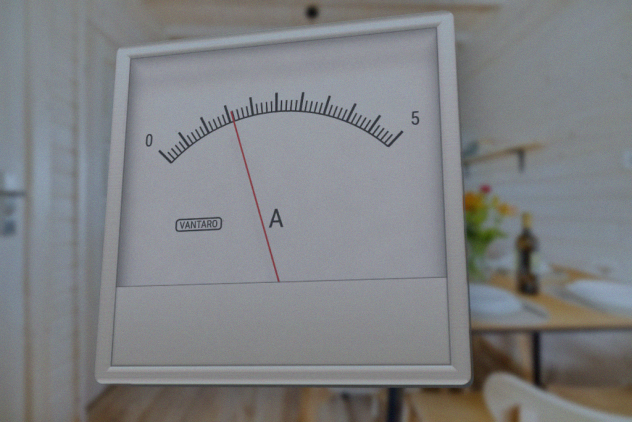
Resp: {"value": 1.6, "unit": "A"}
